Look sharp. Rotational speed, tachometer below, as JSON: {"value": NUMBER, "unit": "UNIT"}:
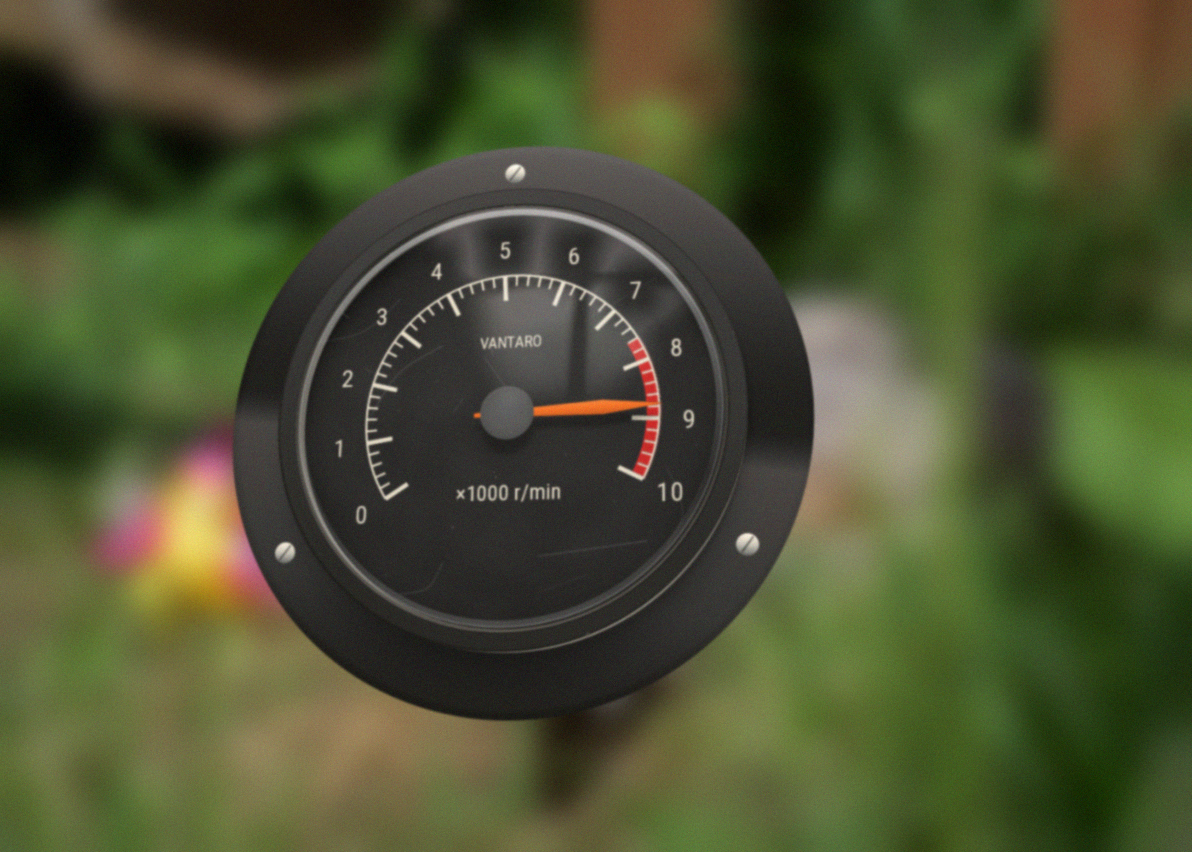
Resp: {"value": 8800, "unit": "rpm"}
